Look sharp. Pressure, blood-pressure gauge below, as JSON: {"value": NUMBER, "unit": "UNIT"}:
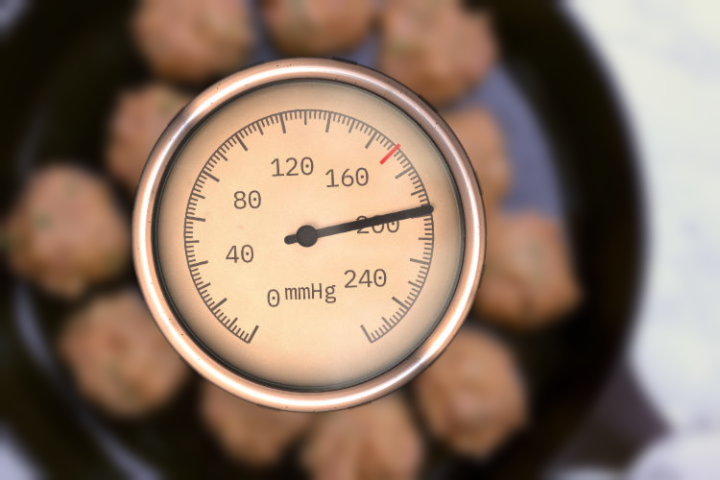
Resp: {"value": 198, "unit": "mmHg"}
